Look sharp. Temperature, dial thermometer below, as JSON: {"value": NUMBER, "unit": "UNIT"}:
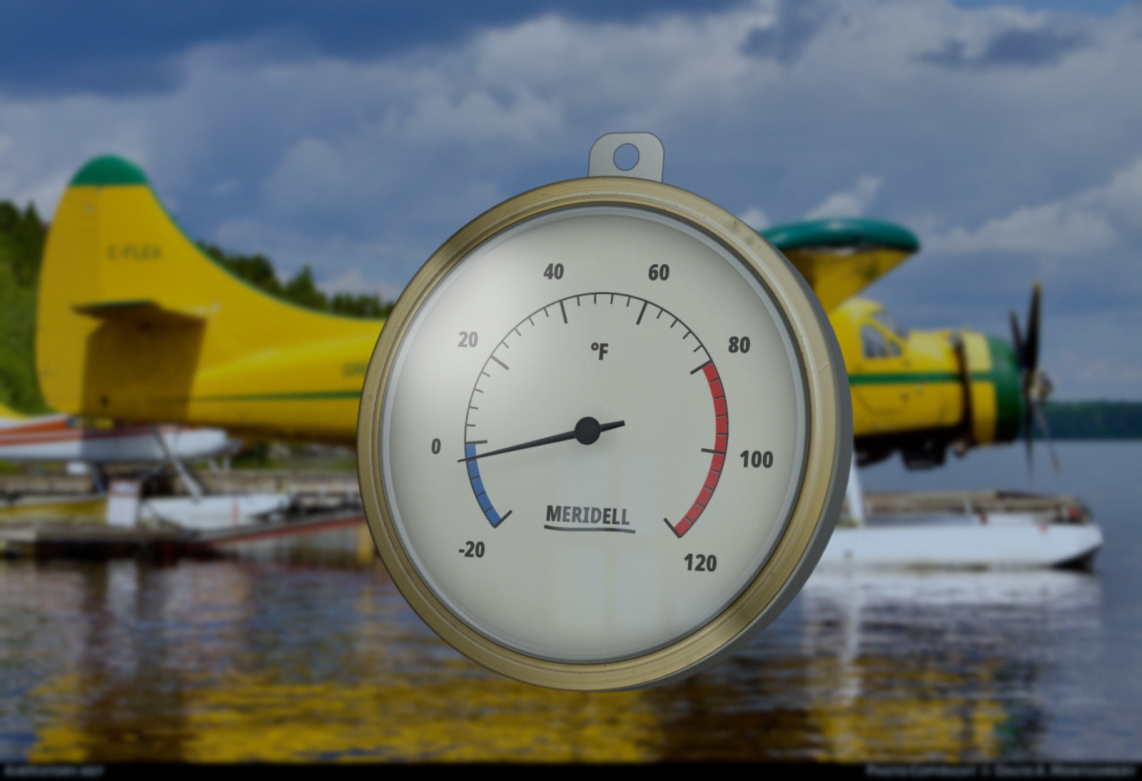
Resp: {"value": -4, "unit": "°F"}
